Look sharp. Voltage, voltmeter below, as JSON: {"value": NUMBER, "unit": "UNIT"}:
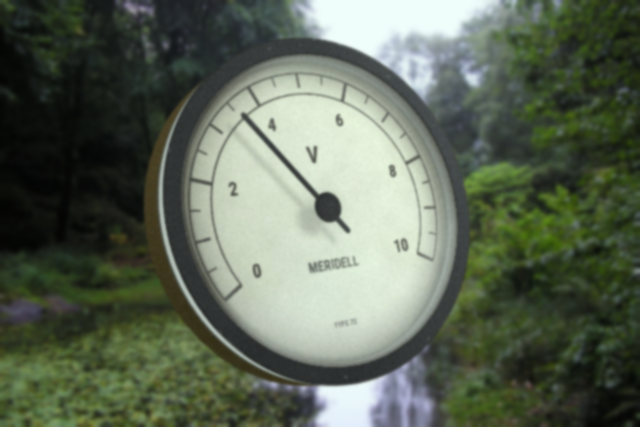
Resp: {"value": 3.5, "unit": "V"}
